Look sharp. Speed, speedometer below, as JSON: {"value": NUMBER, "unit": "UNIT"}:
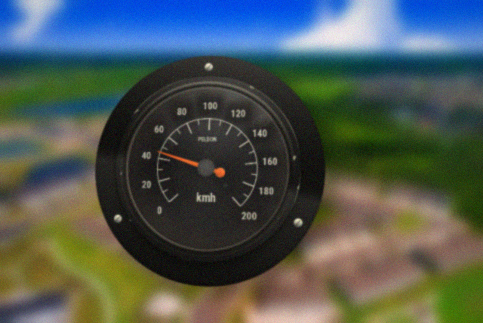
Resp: {"value": 45, "unit": "km/h"}
